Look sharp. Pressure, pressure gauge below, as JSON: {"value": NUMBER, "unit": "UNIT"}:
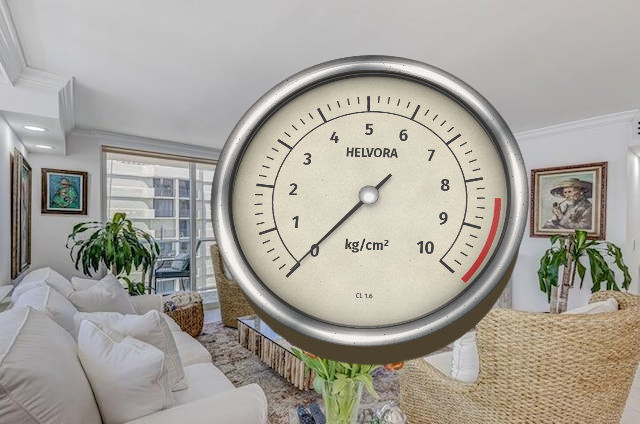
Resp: {"value": 0, "unit": "kg/cm²"}
